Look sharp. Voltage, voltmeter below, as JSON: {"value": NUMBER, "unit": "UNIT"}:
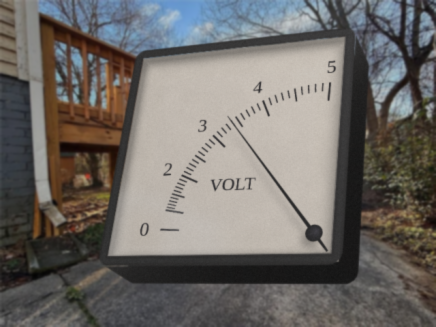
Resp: {"value": 3.4, "unit": "V"}
